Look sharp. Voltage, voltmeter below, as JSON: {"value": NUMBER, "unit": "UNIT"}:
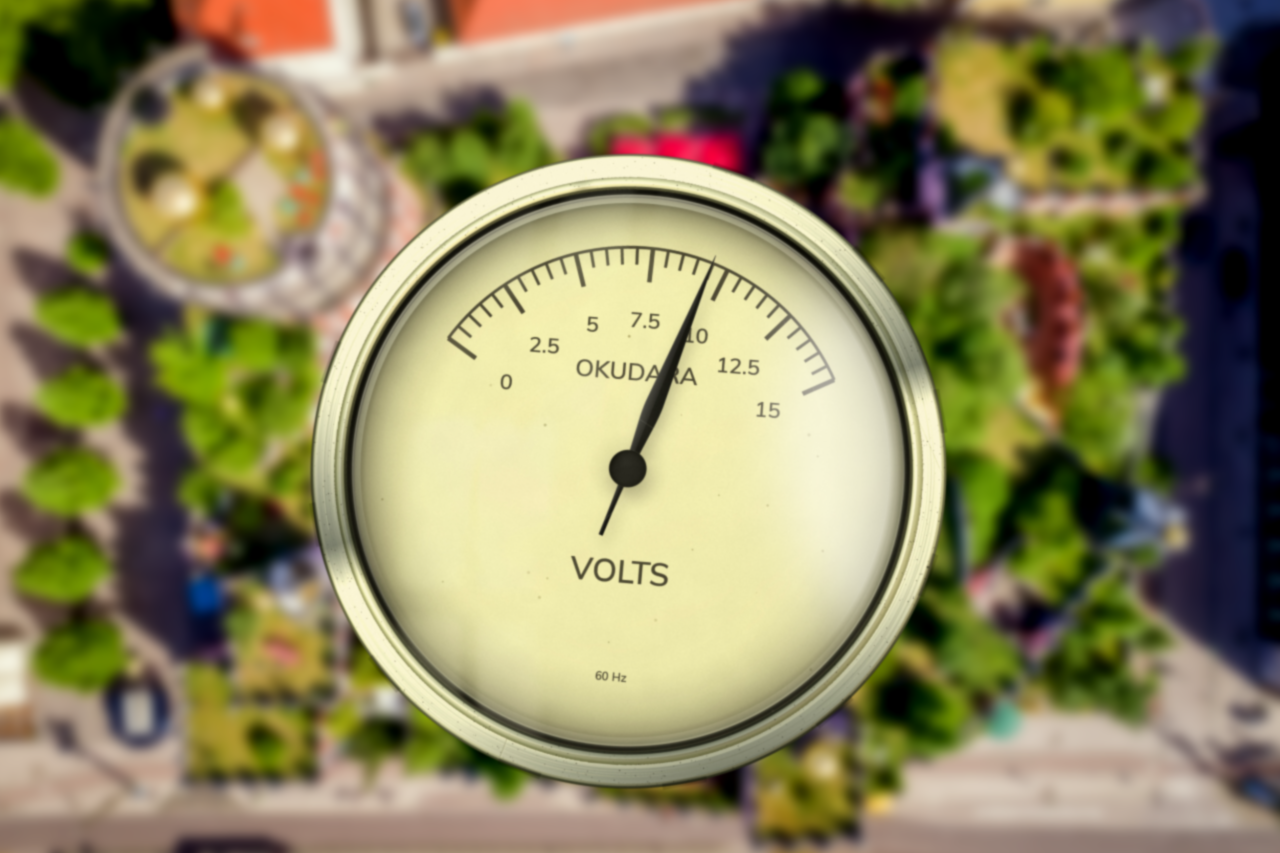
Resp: {"value": 9.5, "unit": "V"}
